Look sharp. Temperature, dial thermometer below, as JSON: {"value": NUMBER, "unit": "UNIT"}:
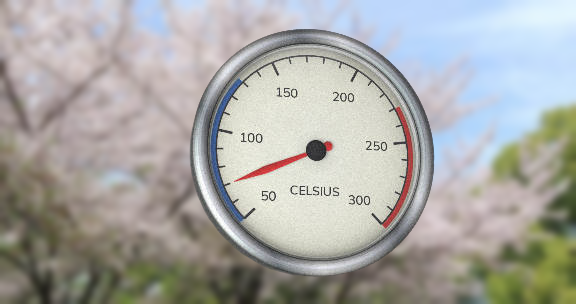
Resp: {"value": 70, "unit": "°C"}
